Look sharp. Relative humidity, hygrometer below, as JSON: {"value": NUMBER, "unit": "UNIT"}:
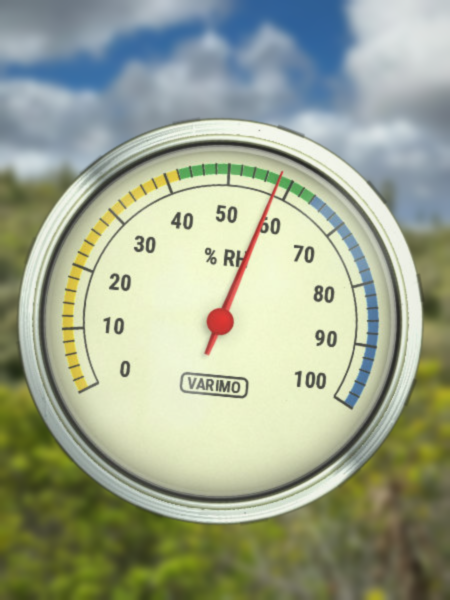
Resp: {"value": 58, "unit": "%"}
